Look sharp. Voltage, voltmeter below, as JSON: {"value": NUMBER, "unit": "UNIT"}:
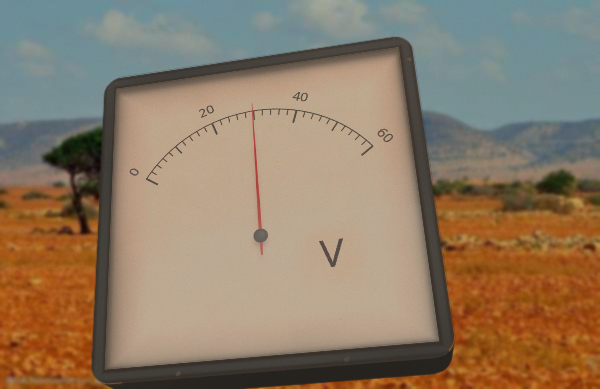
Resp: {"value": 30, "unit": "V"}
